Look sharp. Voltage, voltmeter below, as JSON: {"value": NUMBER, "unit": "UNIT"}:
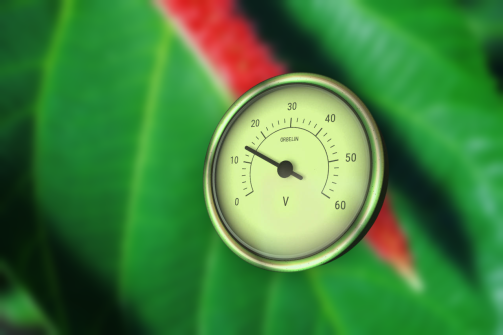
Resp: {"value": 14, "unit": "V"}
